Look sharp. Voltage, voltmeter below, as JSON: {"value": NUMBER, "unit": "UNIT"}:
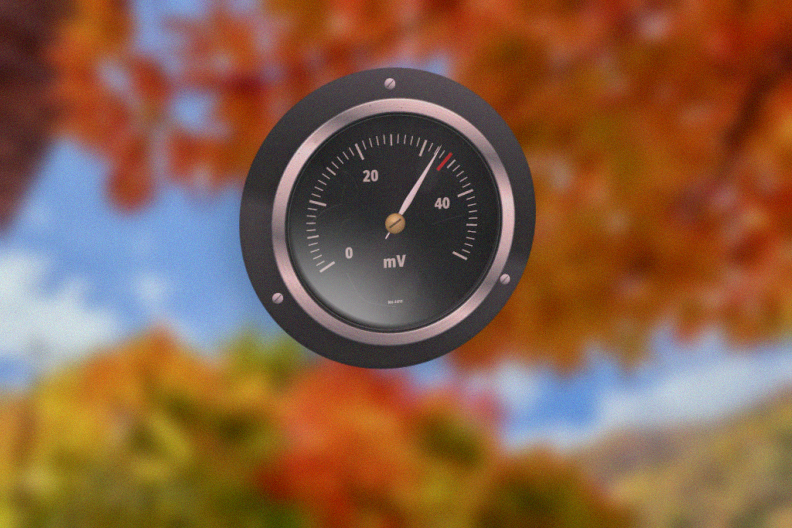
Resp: {"value": 32, "unit": "mV"}
